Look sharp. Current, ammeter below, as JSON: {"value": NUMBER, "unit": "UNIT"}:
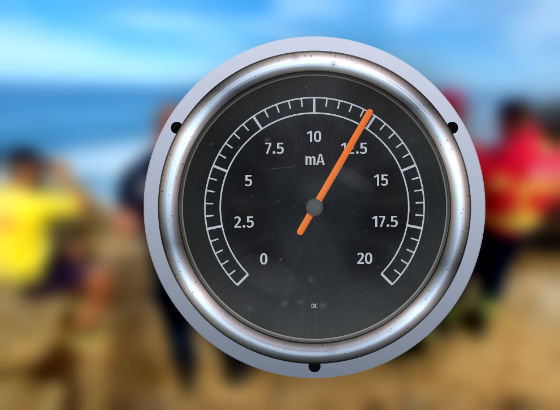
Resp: {"value": 12.25, "unit": "mA"}
